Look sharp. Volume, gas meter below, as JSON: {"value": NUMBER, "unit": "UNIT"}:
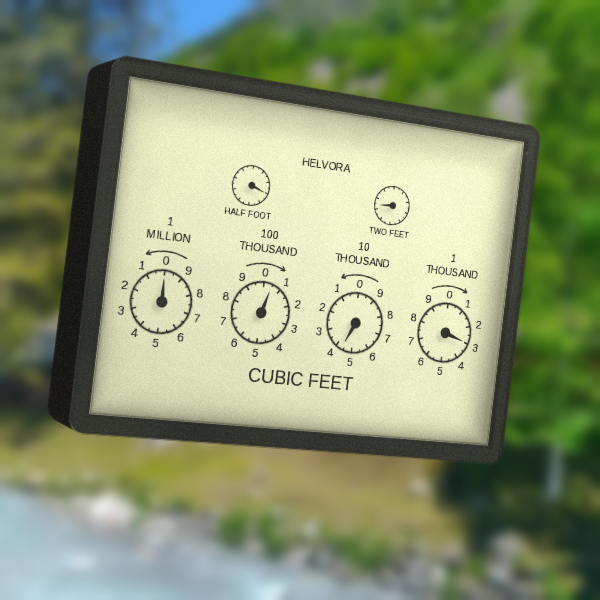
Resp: {"value": 4300, "unit": "ft³"}
